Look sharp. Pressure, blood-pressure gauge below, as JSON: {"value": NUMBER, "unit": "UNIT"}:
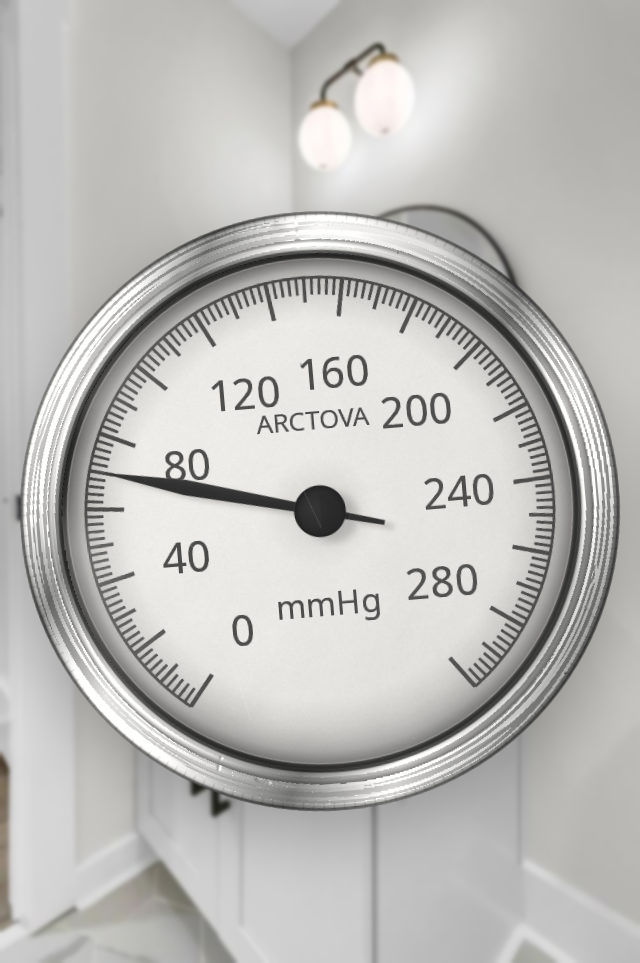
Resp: {"value": 70, "unit": "mmHg"}
